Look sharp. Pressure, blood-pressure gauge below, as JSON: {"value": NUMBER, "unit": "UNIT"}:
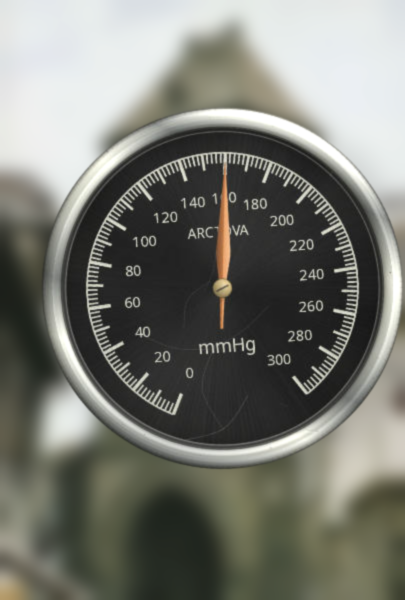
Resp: {"value": 160, "unit": "mmHg"}
